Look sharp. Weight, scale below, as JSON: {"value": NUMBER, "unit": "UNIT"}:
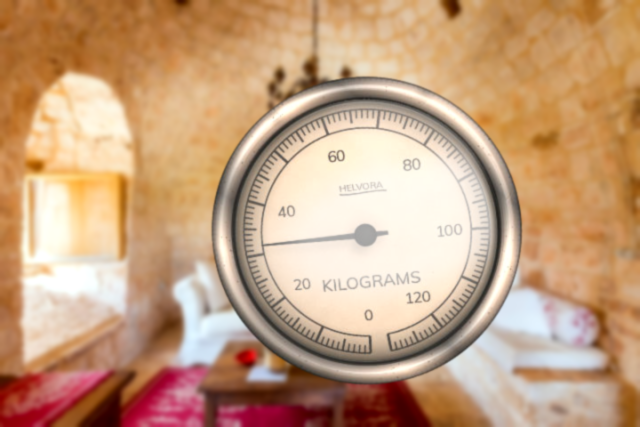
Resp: {"value": 32, "unit": "kg"}
